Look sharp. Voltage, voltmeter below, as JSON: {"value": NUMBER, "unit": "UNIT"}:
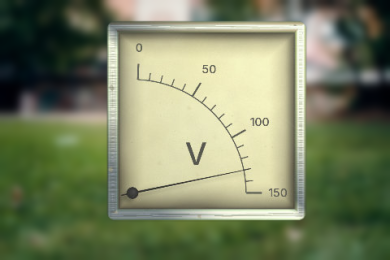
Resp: {"value": 130, "unit": "V"}
